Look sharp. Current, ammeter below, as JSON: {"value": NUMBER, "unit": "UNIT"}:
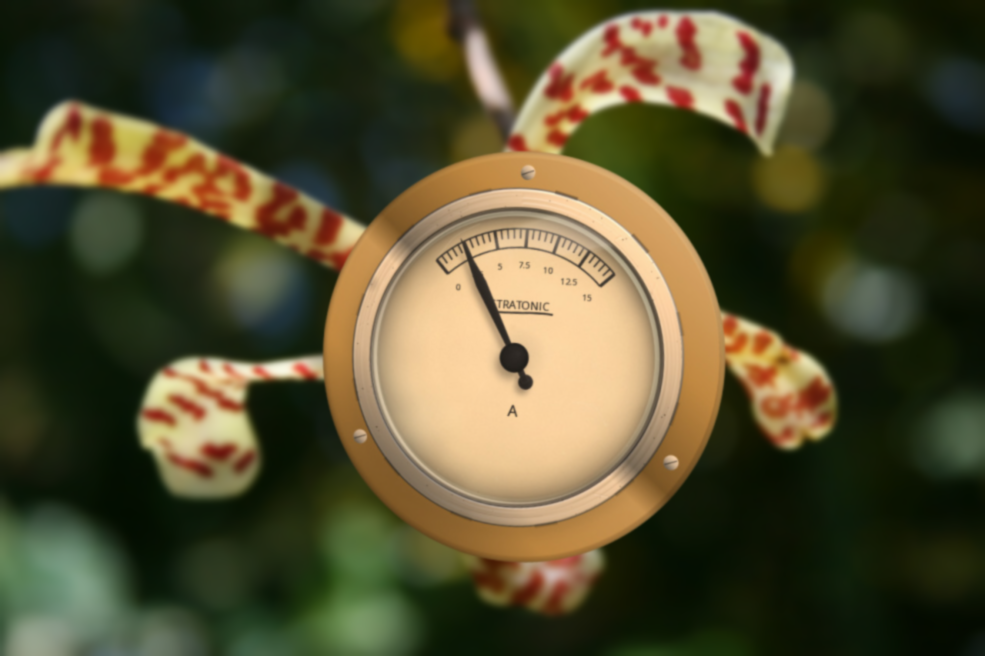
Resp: {"value": 2.5, "unit": "A"}
